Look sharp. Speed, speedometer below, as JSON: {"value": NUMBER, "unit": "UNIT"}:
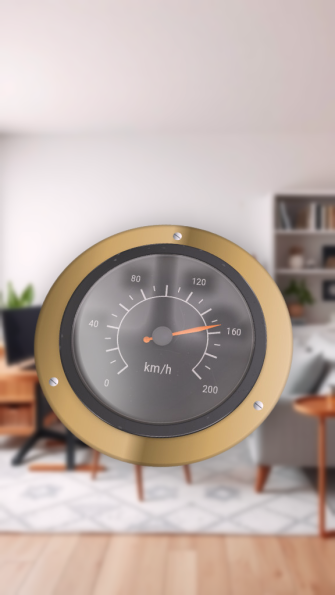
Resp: {"value": 155, "unit": "km/h"}
